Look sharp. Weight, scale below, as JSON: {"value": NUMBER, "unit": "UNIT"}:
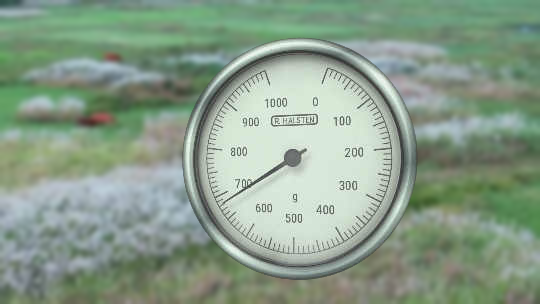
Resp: {"value": 680, "unit": "g"}
